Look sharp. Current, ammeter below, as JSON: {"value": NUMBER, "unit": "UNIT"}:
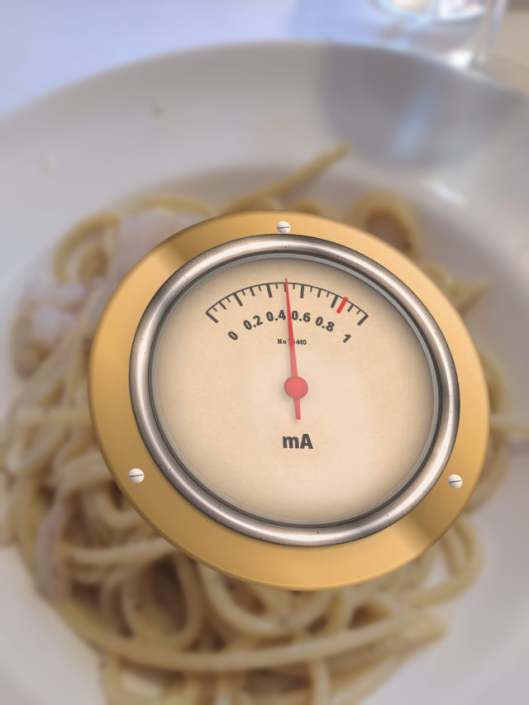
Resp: {"value": 0.5, "unit": "mA"}
